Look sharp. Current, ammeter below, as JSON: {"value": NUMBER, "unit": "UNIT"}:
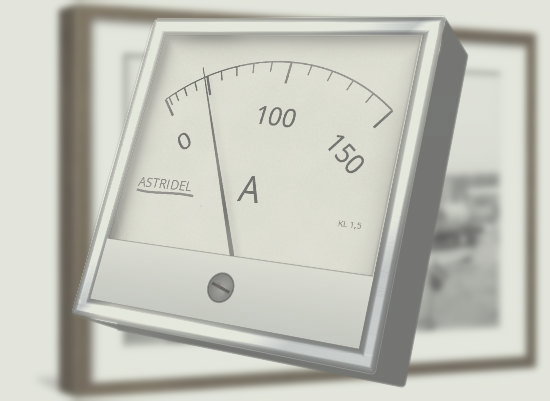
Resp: {"value": 50, "unit": "A"}
